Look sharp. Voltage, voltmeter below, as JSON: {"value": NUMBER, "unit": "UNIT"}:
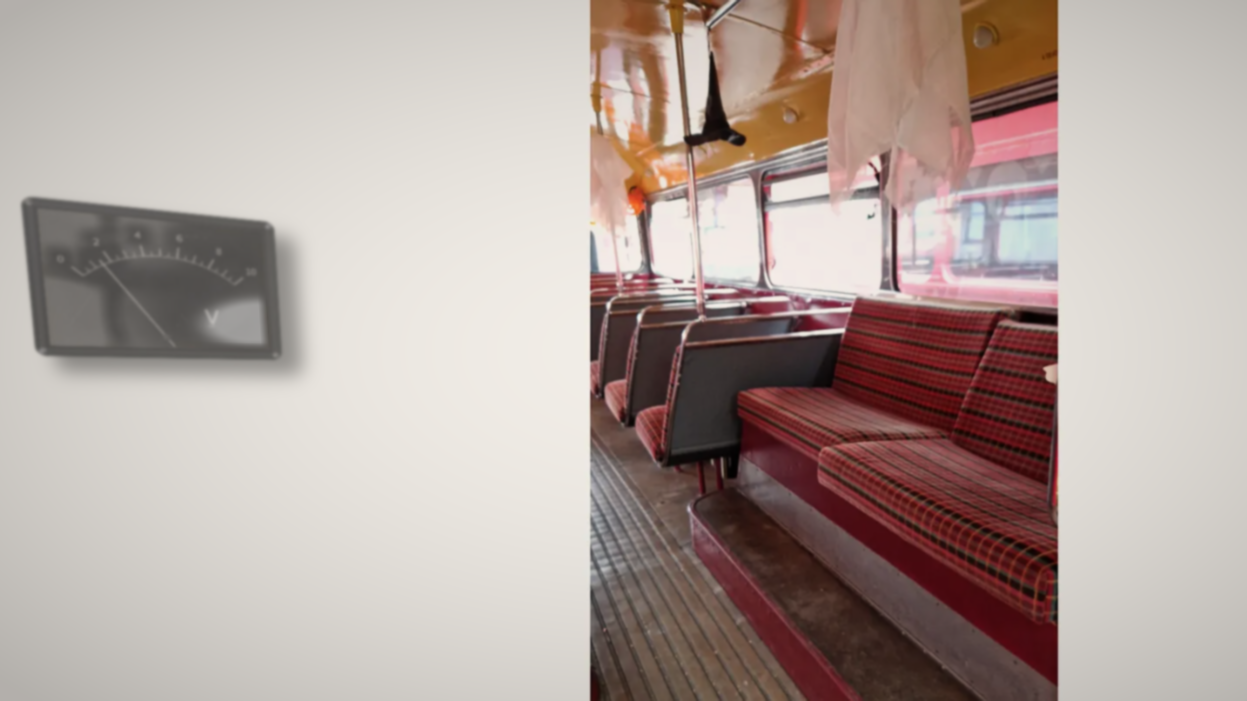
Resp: {"value": 1.5, "unit": "V"}
